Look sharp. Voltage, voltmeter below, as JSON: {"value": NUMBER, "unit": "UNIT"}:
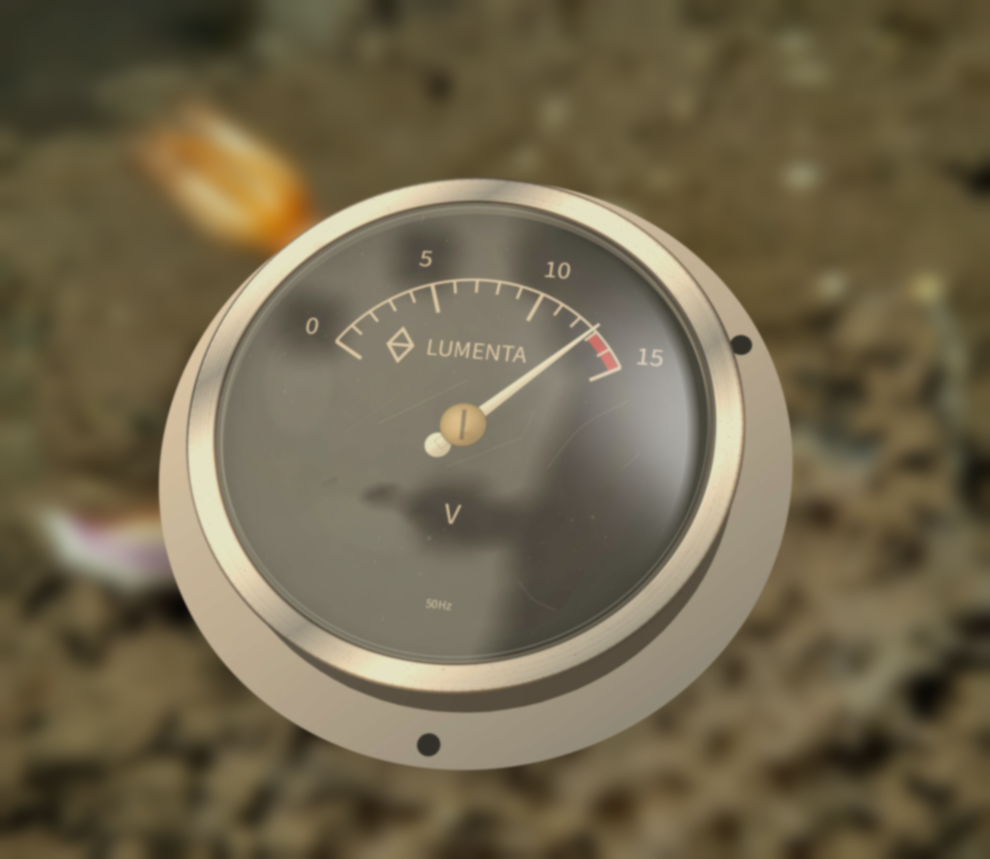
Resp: {"value": 13, "unit": "V"}
